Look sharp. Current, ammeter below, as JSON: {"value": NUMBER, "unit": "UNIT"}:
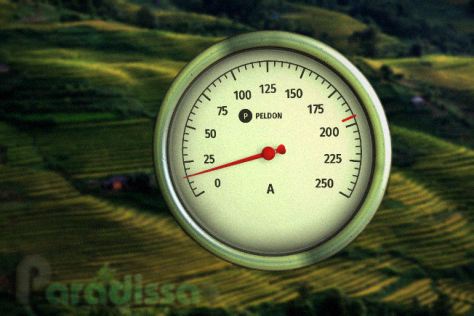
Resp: {"value": 15, "unit": "A"}
